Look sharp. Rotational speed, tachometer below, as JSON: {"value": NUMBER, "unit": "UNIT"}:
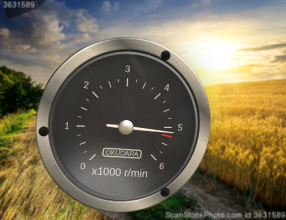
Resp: {"value": 5125, "unit": "rpm"}
